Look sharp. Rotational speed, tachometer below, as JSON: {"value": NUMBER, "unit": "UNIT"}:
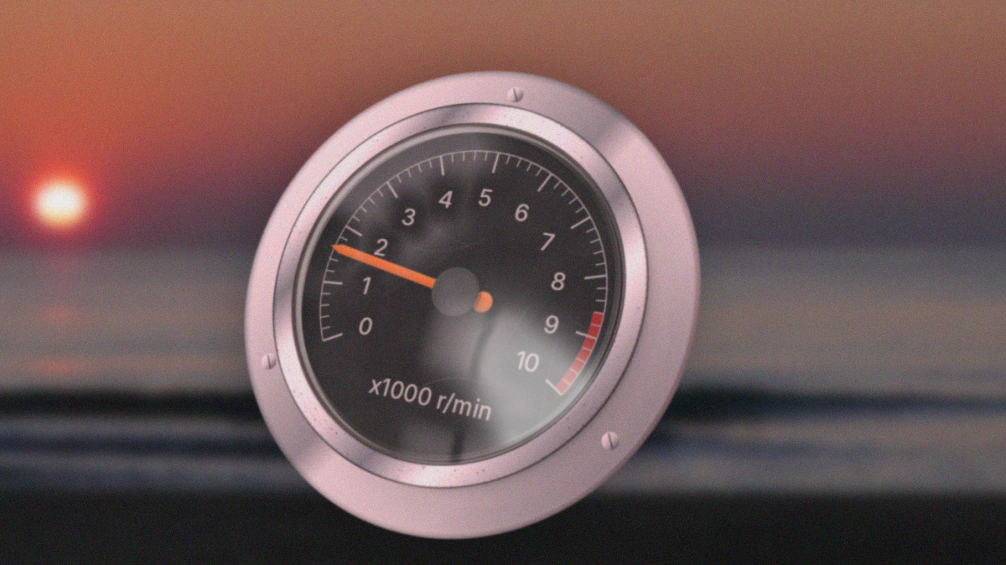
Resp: {"value": 1600, "unit": "rpm"}
